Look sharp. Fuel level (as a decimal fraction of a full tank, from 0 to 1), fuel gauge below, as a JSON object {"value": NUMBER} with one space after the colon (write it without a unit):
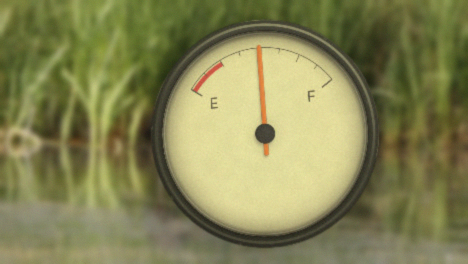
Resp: {"value": 0.5}
